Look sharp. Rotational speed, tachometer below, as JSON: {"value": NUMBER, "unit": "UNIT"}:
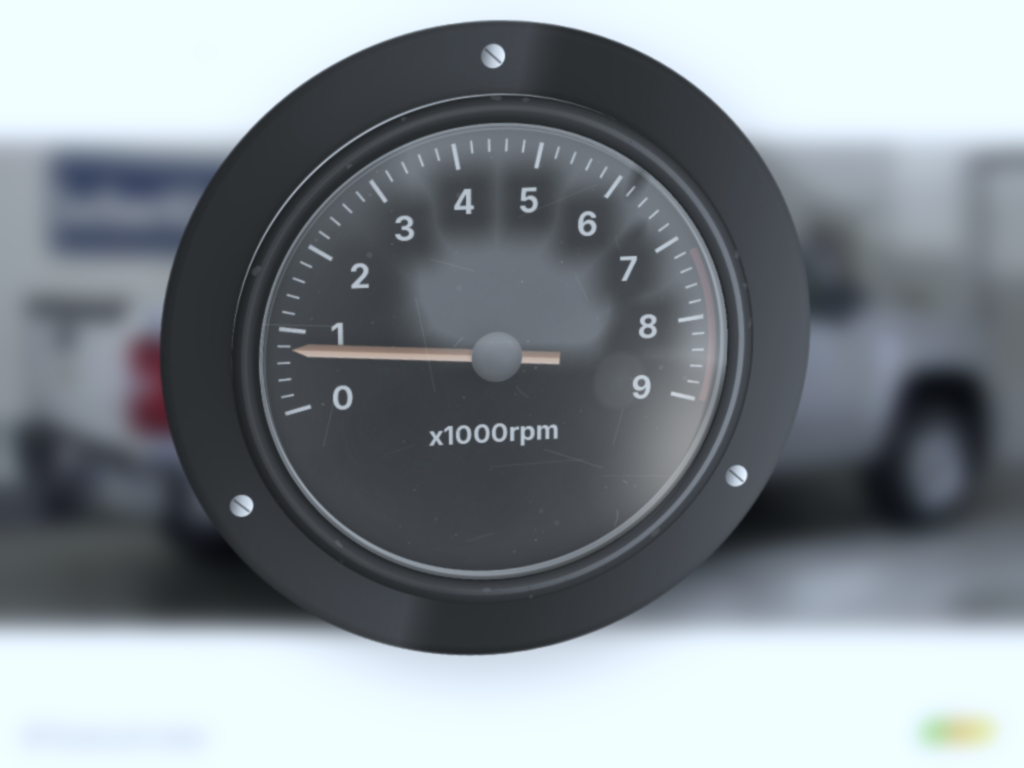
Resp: {"value": 800, "unit": "rpm"}
